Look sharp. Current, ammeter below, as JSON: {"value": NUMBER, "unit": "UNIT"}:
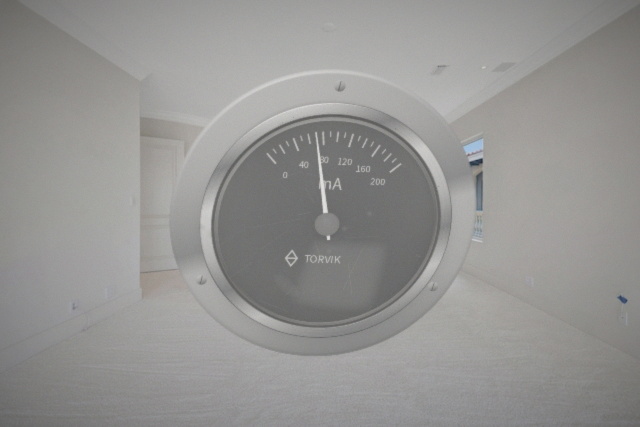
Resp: {"value": 70, "unit": "mA"}
